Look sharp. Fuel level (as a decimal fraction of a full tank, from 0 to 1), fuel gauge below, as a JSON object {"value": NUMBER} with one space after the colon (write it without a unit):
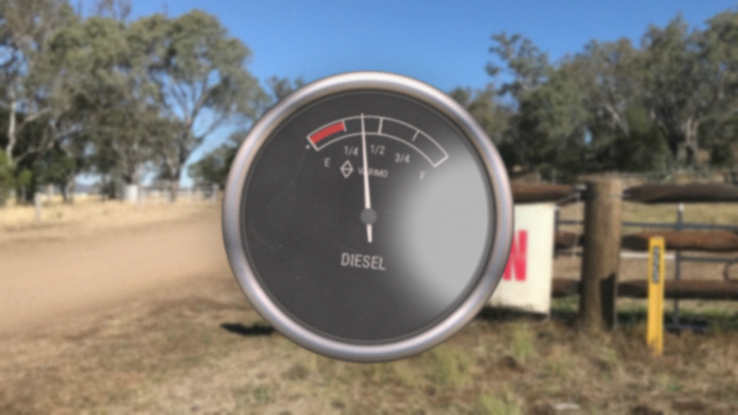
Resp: {"value": 0.375}
